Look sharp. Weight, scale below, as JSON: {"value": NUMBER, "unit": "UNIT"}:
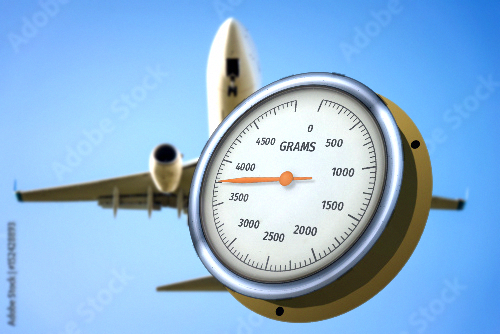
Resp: {"value": 3750, "unit": "g"}
